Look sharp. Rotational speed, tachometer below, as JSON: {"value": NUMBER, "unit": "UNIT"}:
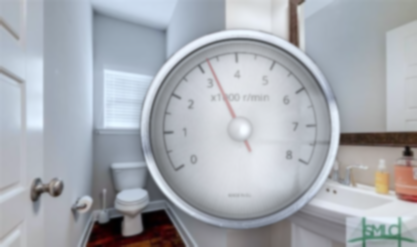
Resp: {"value": 3250, "unit": "rpm"}
